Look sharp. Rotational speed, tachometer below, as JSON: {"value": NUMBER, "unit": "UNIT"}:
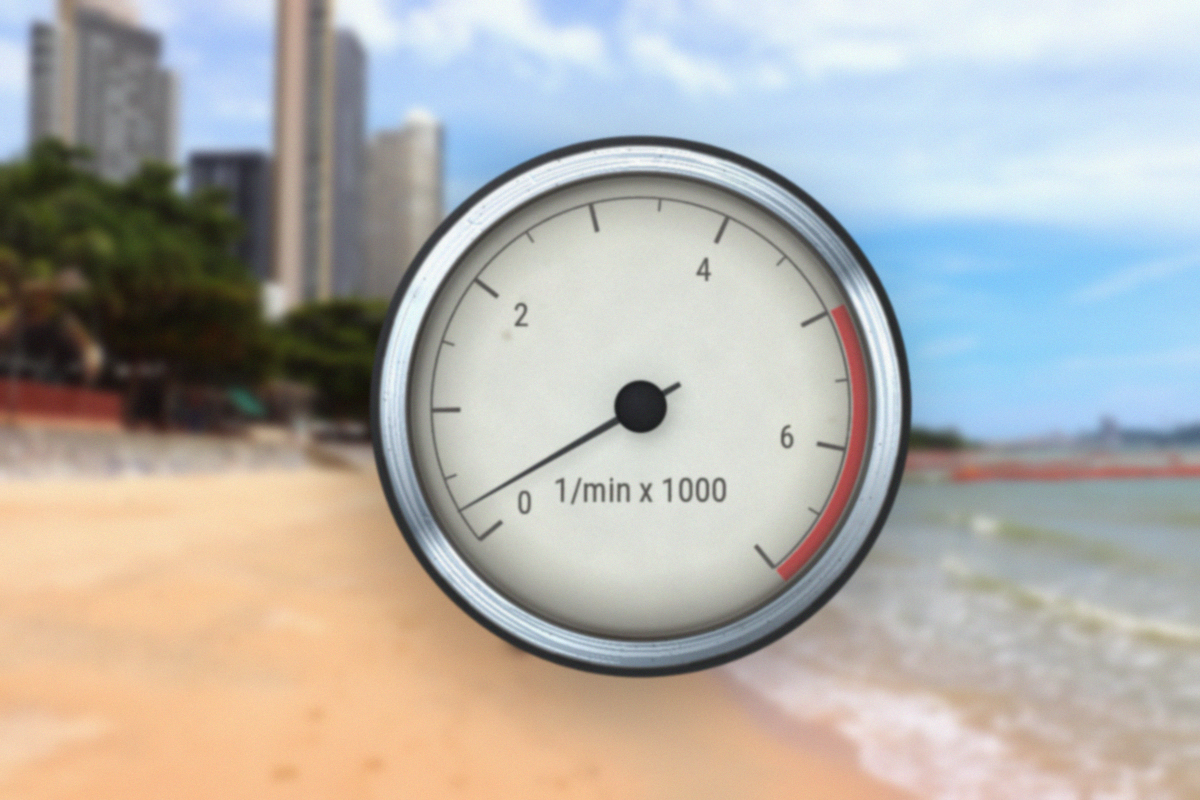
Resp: {"value": 250, "unit": "rpm"}
